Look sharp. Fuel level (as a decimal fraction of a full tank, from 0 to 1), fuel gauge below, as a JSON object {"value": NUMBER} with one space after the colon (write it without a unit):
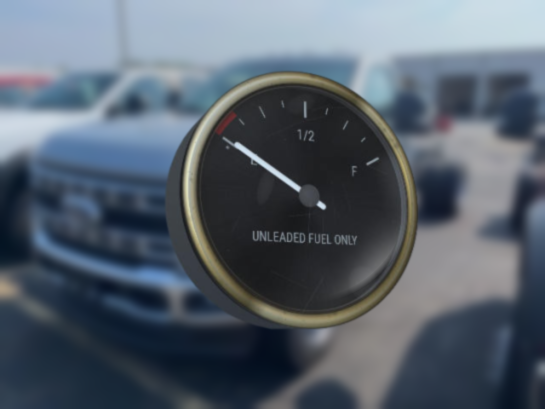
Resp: {"value": 0}
